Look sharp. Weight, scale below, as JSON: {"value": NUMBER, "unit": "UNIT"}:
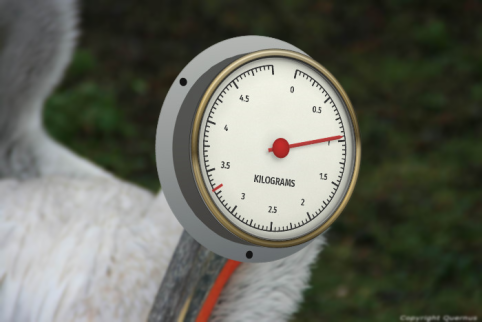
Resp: {"value": 0.95, "unit": "kg"}
